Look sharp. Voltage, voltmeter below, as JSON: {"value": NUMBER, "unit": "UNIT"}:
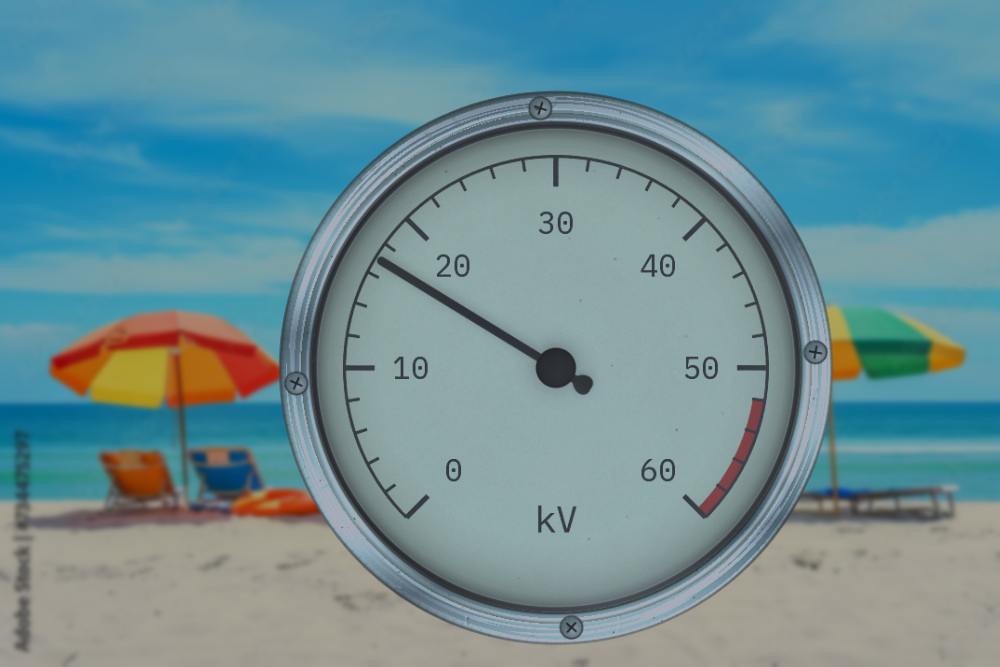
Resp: {"value": 17, "unit": "kV"}
